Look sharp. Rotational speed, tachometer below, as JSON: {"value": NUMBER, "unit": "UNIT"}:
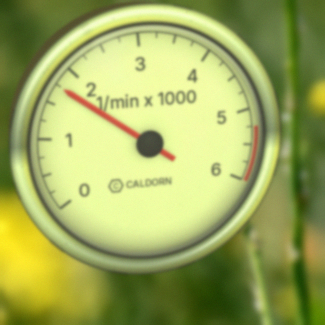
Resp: {"value": 1750, "unit": "rpm"}
